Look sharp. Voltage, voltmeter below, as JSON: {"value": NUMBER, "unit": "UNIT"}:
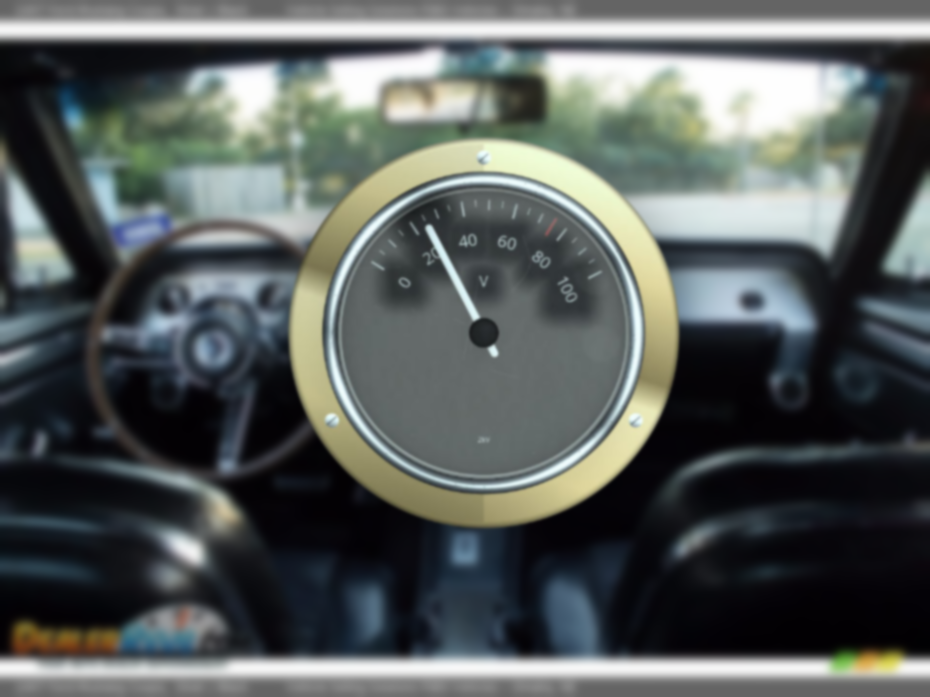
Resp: {"value": 25, "unit": "V"}
